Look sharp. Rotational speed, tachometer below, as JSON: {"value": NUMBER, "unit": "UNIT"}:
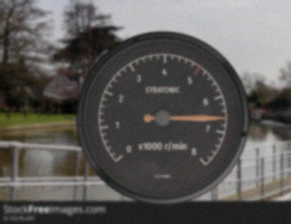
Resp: {"value": 6600, "unit": "rpm"}
